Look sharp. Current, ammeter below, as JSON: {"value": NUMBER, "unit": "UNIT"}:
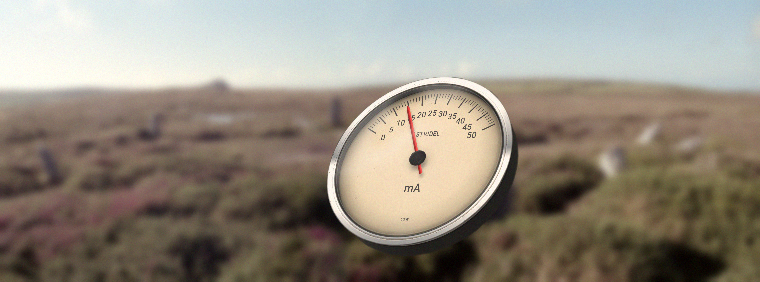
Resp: {"value": 15, "unit": "mA"}
